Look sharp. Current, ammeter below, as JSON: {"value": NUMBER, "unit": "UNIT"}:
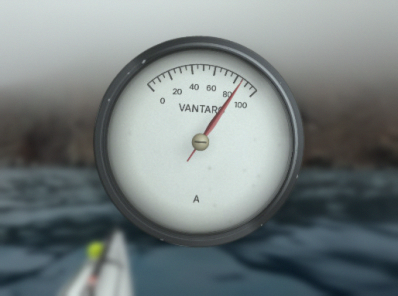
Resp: {"value": 85, "unit": "A"}
